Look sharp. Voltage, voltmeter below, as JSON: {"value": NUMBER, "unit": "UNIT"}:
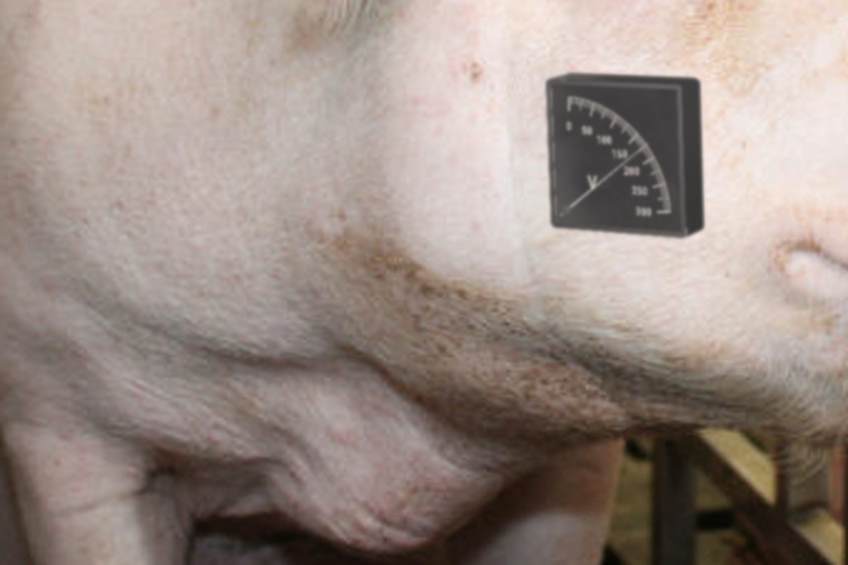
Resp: {"value": 175, "unit": "V"}
